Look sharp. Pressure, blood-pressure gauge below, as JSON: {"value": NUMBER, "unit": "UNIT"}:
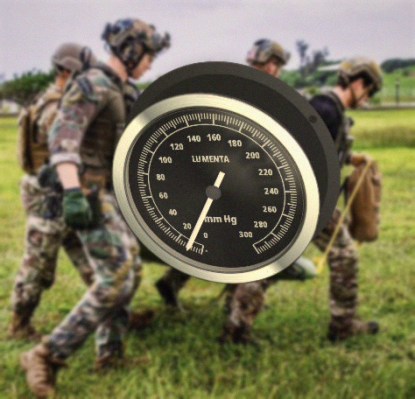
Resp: {"value": 10, "unit": "mmHg"}
